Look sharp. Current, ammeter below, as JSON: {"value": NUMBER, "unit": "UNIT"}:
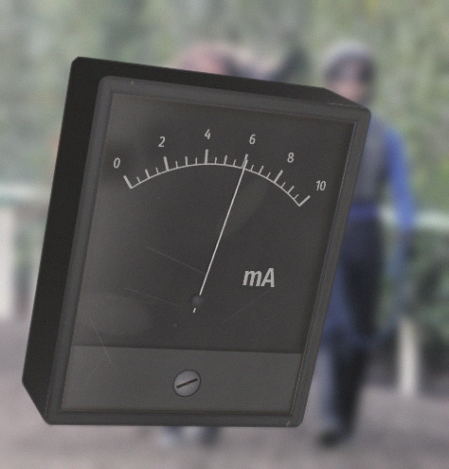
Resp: {"value": 6, "unit": "mA"}
